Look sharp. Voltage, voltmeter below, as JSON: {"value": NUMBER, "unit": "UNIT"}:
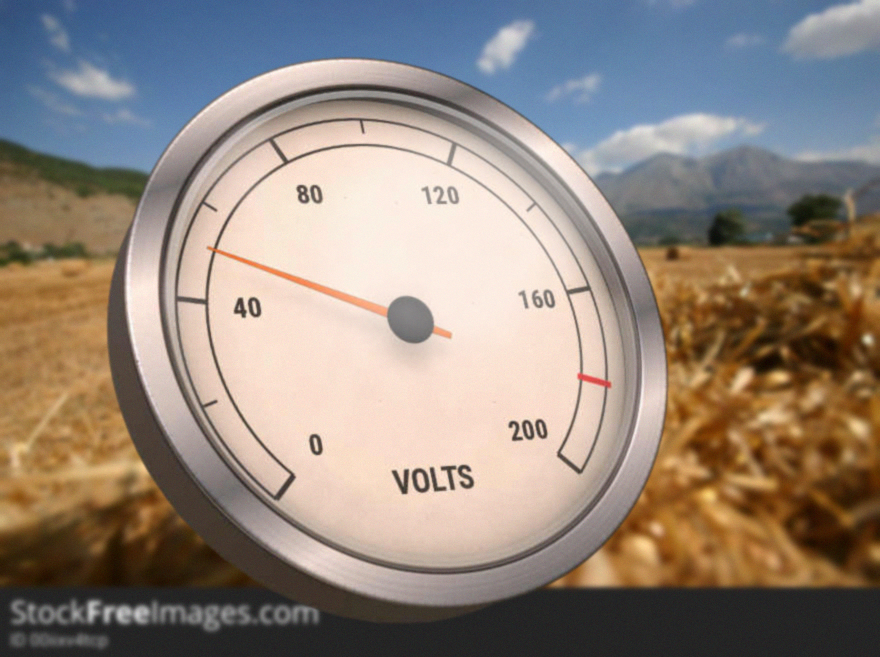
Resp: {"value": 50, "unit": "V"}
